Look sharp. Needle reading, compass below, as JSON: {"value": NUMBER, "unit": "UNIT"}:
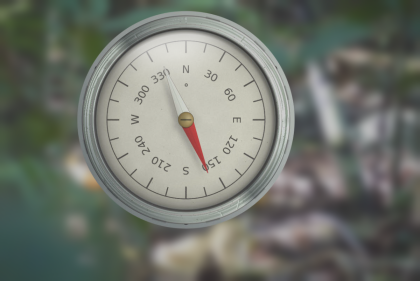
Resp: {"value": 157.5, "unit": "°"}
